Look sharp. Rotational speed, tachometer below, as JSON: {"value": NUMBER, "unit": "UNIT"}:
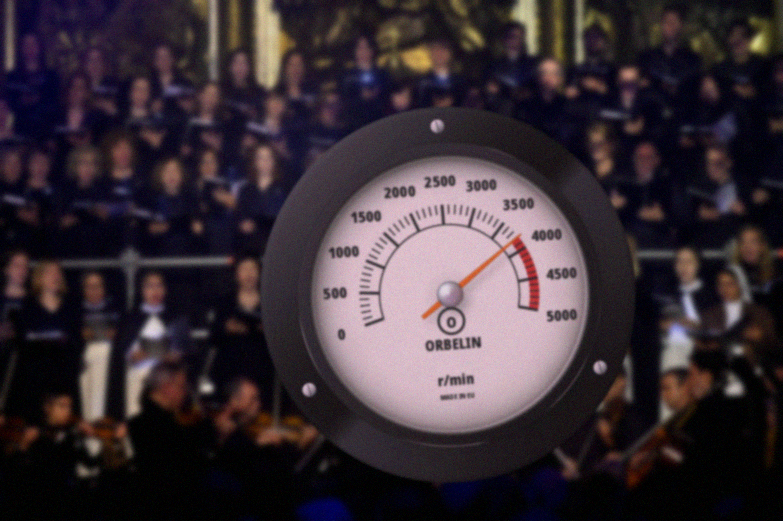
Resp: {"value": 3800, "unit": "rpm"}
